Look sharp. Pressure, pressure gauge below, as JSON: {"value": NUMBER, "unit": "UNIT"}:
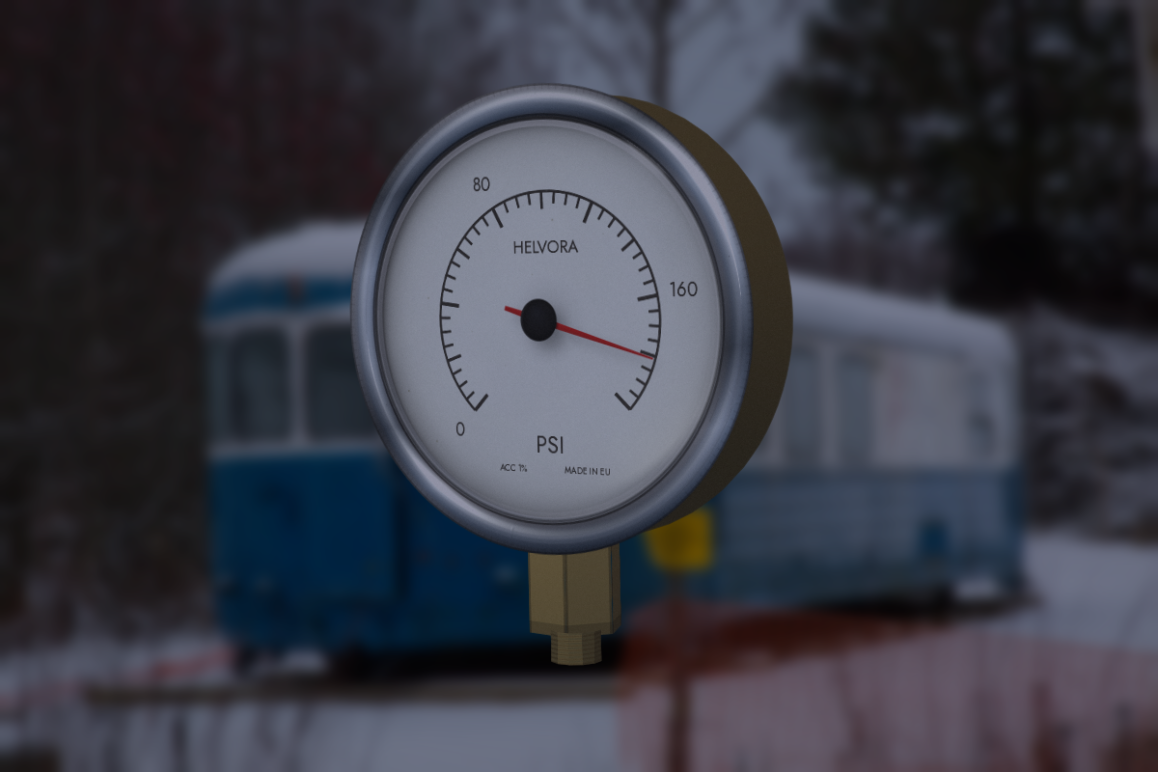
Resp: {"value": 180, "unit": "psi"}
